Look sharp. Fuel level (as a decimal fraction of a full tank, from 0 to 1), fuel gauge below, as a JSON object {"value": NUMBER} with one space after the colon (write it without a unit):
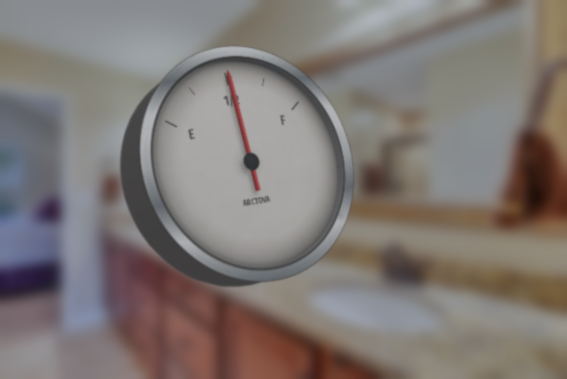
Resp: {"value": 0.5}
